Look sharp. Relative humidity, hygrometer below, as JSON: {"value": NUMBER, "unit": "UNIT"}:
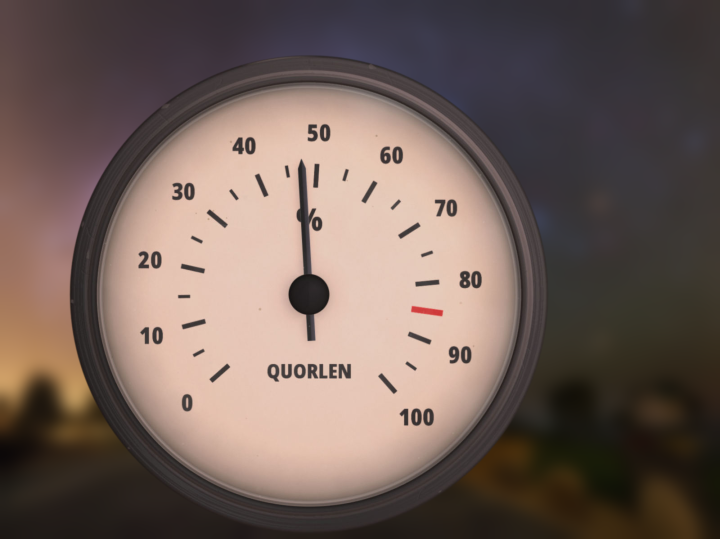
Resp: {"value": 47.5, "unit": "%"}
